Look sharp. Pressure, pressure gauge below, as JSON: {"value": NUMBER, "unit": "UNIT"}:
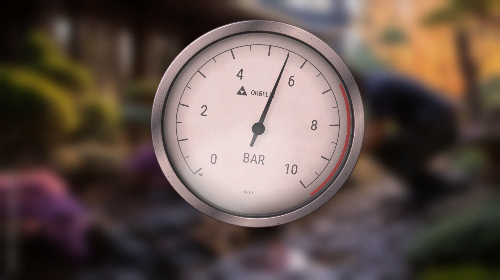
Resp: {"value": 5.5, "unit": "bar"}
